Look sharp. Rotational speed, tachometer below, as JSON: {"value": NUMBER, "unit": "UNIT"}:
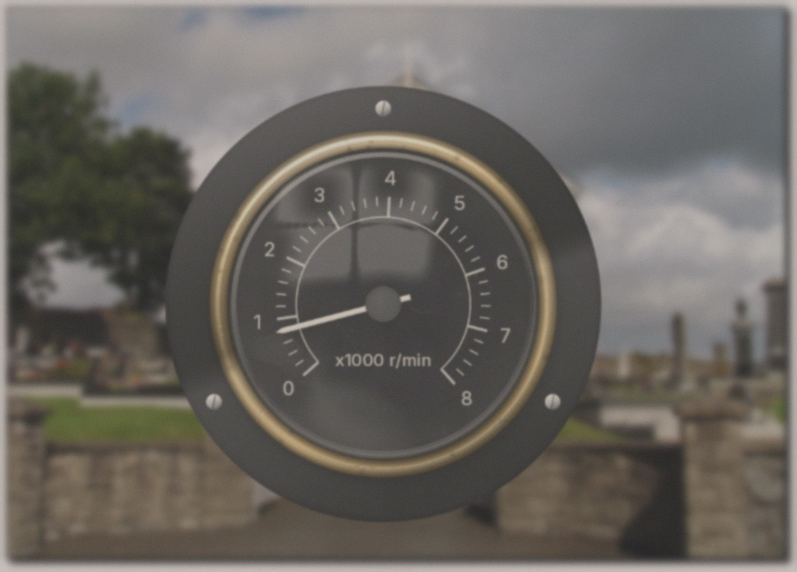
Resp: {"value": 800, "unit": "rpm"}
